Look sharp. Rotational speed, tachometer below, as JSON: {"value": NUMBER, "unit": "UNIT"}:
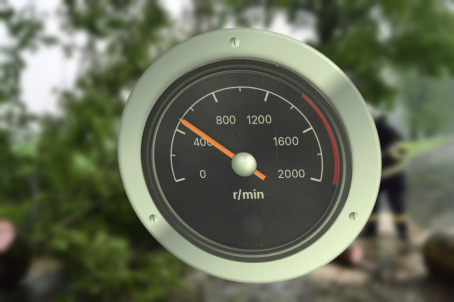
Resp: {"value": 500, "unit": "rpm"}
